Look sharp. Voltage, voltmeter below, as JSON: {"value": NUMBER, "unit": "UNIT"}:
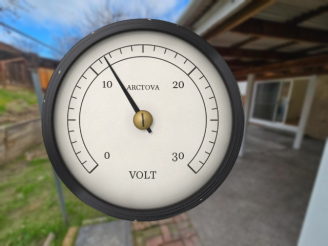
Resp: {"value": 11.5, "unit": "V"}
